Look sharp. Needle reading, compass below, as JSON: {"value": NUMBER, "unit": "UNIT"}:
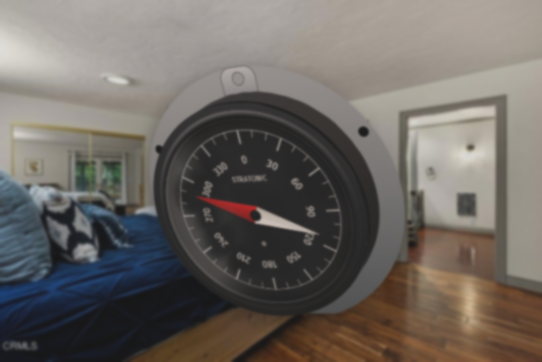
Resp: {"value": 290, "unit": "°"}
